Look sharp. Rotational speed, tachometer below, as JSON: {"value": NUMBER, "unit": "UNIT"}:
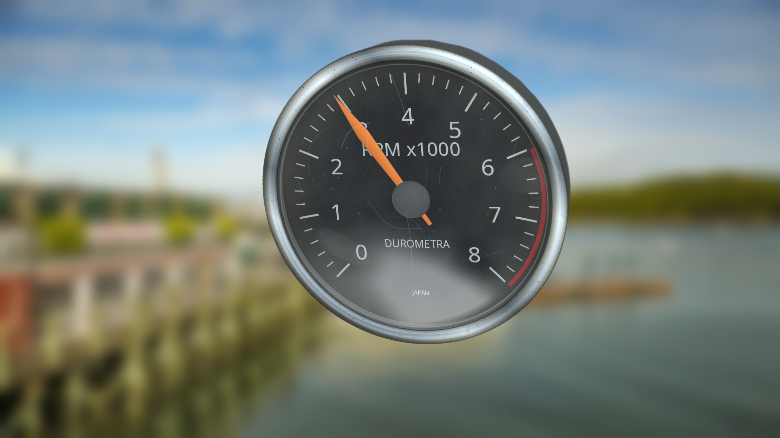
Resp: {"value": 3000, "unit": "rpm"}
